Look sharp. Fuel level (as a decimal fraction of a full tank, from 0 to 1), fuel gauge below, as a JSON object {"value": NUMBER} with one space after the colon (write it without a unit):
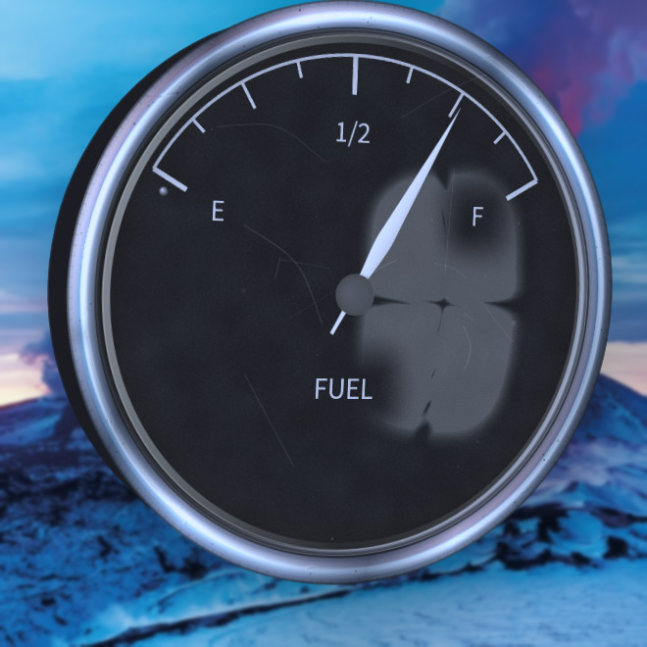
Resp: {"value": 0.75}
